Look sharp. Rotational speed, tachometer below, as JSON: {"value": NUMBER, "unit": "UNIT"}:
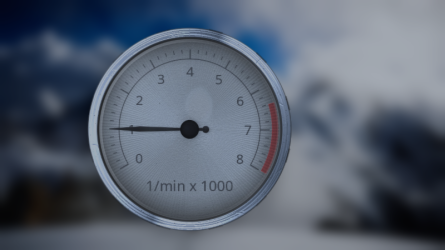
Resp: {"value": 1000, "unit": "rpm"}
